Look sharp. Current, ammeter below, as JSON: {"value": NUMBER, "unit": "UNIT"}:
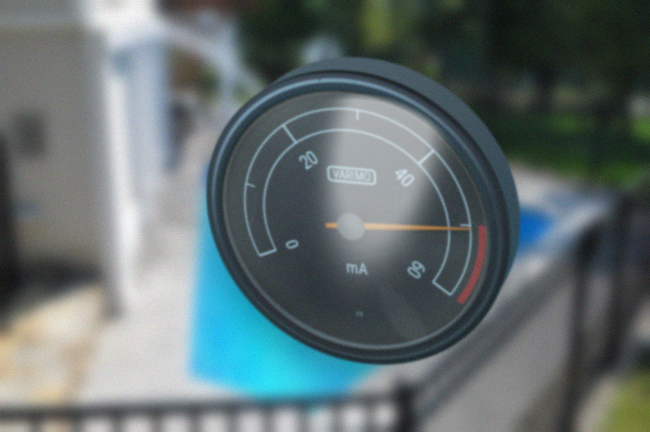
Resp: {"value": 50, "unit": "mA"}
